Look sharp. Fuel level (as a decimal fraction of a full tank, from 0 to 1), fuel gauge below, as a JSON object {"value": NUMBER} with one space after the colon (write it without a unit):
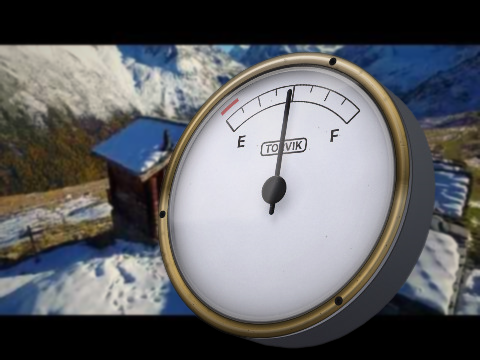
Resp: {"value": 0.5}
